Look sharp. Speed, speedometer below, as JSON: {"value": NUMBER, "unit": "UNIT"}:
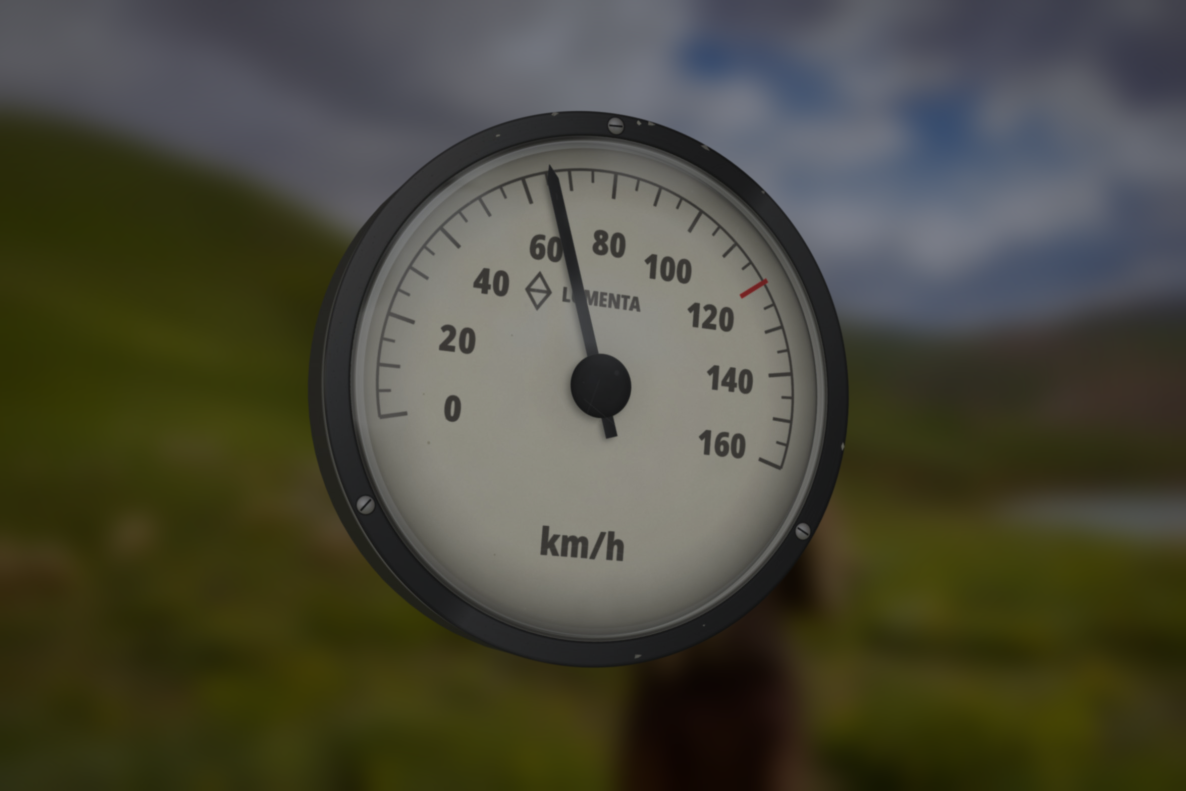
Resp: {"value": 65, "unit": "km/h"}
